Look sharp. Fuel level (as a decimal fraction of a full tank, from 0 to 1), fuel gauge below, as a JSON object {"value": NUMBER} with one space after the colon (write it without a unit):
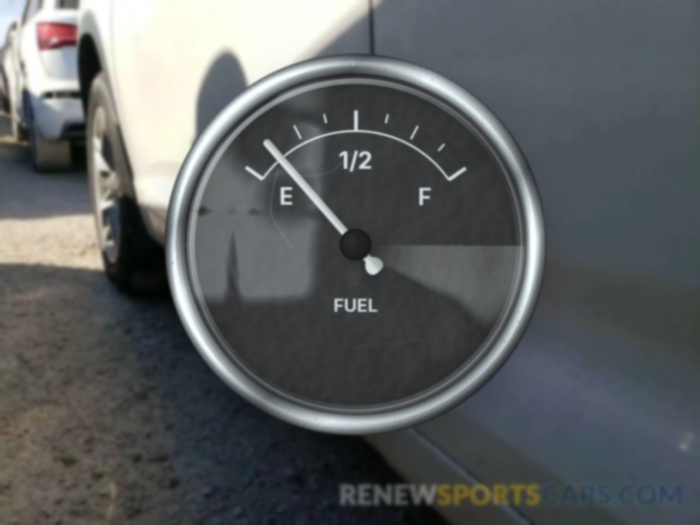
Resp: {"value": 0.125}
